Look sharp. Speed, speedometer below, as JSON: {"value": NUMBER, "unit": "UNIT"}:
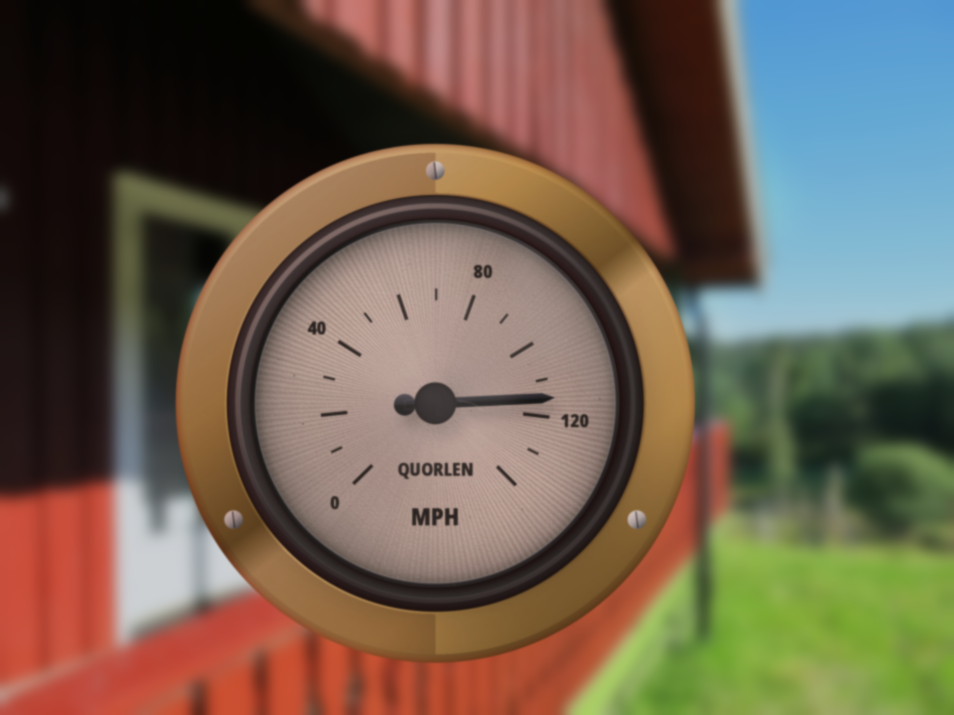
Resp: {"value": 115, "unit": "mph"}
